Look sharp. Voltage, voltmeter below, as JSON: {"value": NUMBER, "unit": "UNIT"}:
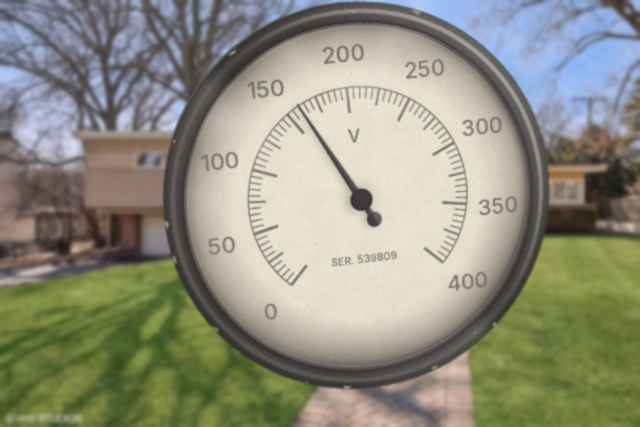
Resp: {"value": 160, "unit": "V"}
